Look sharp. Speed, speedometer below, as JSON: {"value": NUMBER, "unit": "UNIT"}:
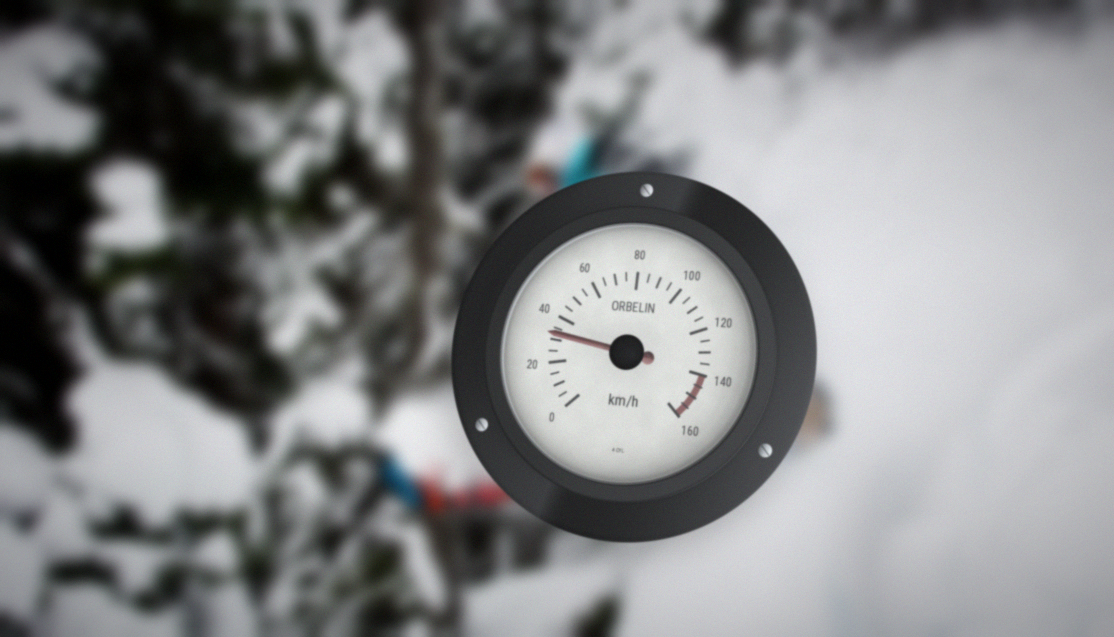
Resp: {"value": 32.5, "unit": "km/h"}
